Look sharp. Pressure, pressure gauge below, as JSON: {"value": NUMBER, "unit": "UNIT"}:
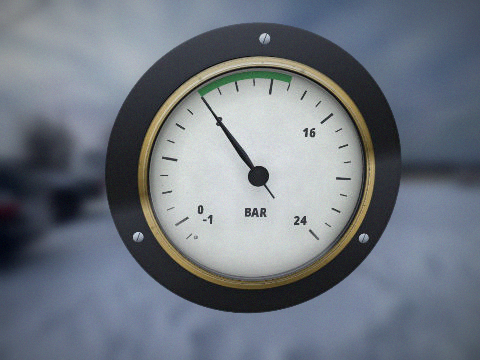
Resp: {"value": 8, "unit": "bar"}
